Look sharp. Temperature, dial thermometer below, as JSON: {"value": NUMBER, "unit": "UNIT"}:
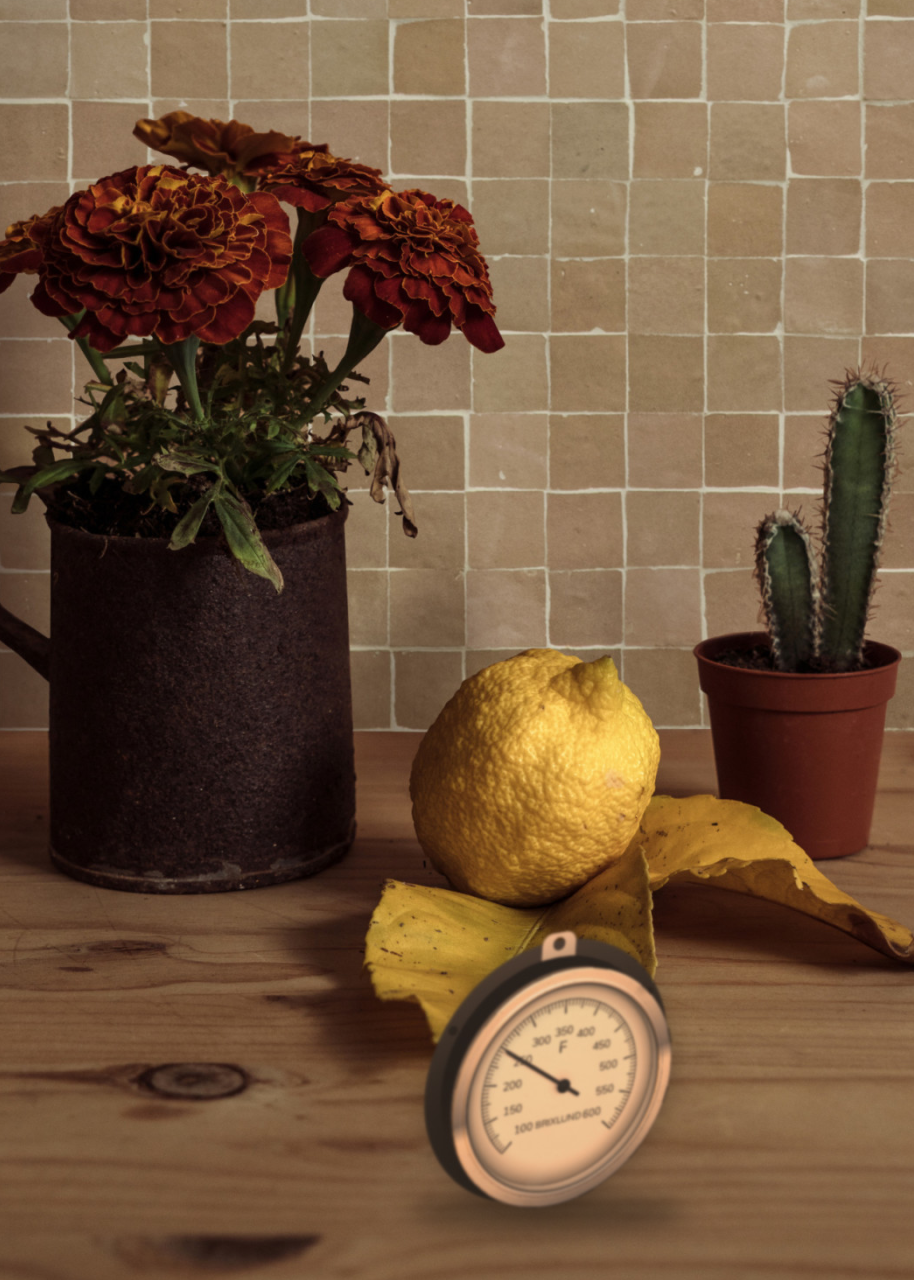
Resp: {"value": 250, "unit": "°F"}
